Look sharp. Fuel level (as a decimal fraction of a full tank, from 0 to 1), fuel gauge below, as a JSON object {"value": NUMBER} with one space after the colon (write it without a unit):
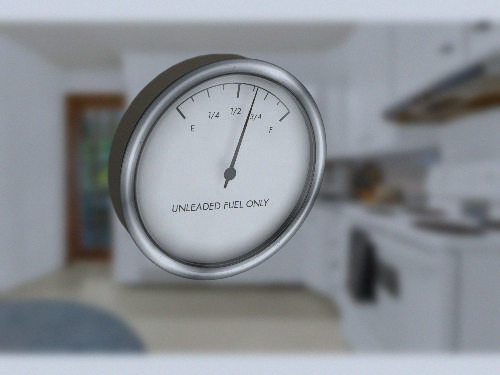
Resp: {"value": 0.625}
